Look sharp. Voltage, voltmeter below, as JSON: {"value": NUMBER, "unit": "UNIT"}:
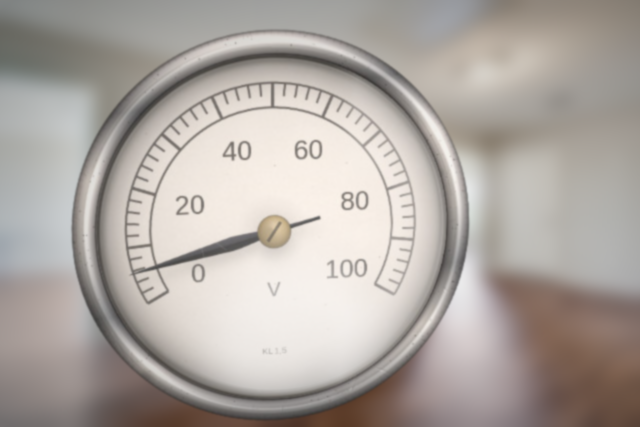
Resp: {"value": 6, "unit": "V"}
